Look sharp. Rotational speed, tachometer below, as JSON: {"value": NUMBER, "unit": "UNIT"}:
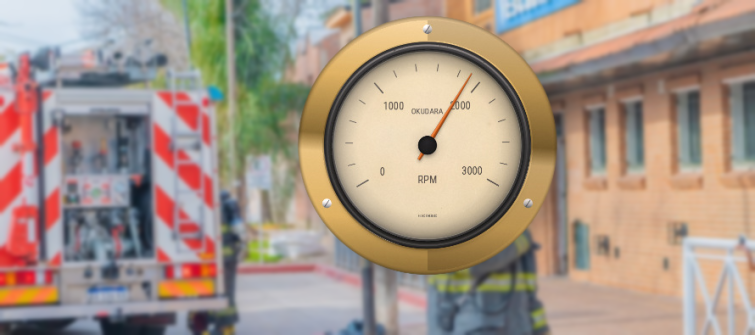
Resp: {"value": 1900, "unit": "rpm"}
